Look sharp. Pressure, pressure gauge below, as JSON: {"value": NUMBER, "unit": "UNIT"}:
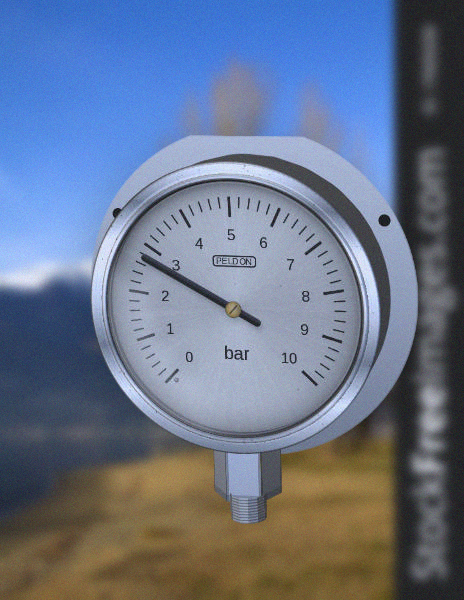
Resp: {"value": 2.8, "unit": "bar"}
